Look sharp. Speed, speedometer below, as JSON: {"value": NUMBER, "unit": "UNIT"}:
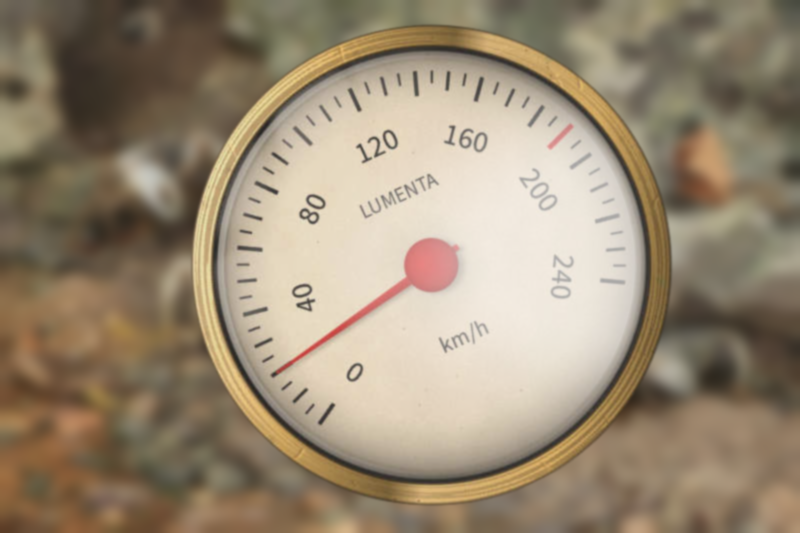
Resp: {"value": 20, "unit": "km/h"}
